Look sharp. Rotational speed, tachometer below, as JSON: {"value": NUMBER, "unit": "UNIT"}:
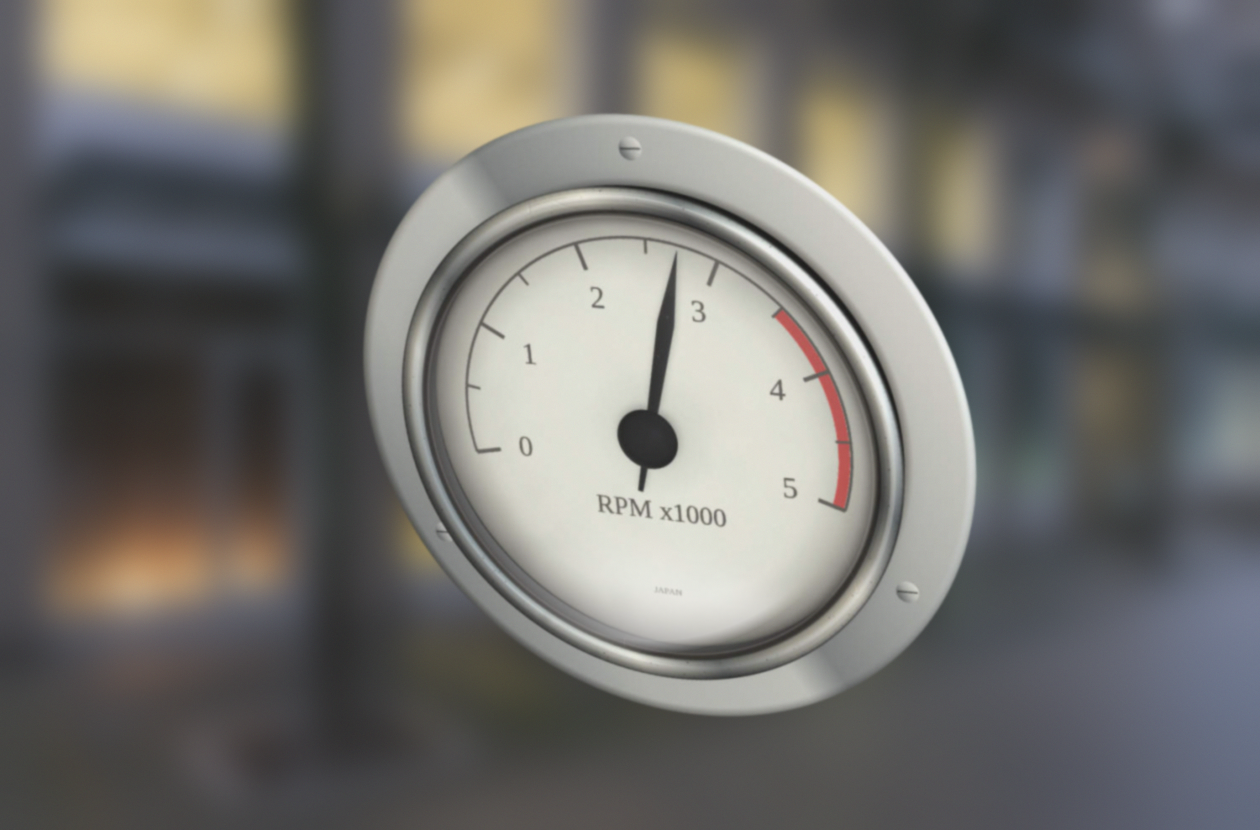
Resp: {"value": 2750, "unit": "rpm"}
